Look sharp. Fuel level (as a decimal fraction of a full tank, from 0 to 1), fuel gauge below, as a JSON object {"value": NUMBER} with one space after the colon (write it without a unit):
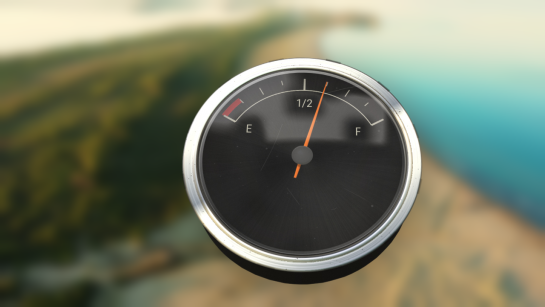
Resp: {"value": 0.625}
